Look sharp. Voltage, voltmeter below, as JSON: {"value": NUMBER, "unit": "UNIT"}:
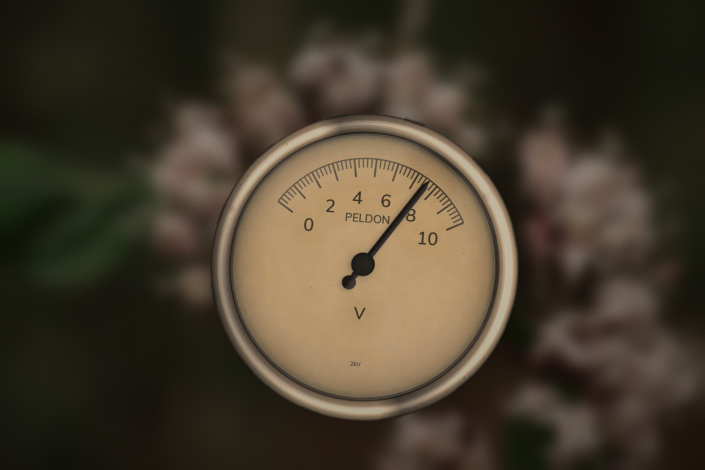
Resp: {"value": 7.6, "unit": "V"}
